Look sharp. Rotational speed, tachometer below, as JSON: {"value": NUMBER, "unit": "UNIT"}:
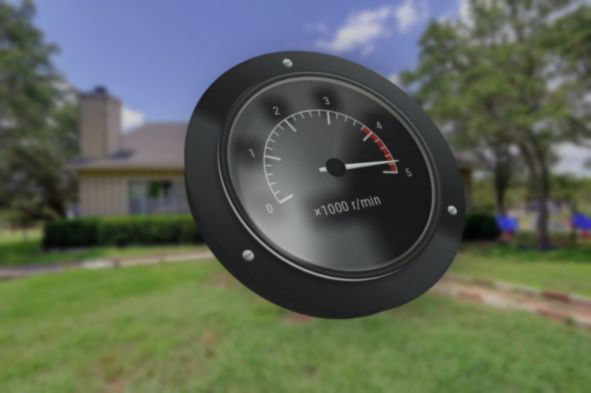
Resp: {"value": 4800, "unit": "rpm"}
